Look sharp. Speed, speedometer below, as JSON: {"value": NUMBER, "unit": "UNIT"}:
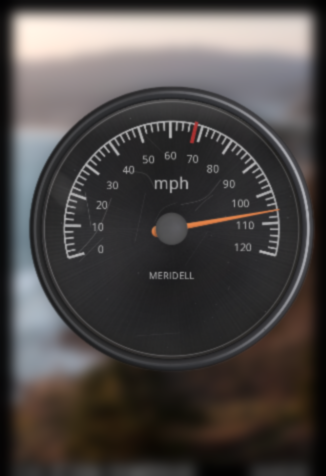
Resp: {"value": 106, "unit": "mph"}
